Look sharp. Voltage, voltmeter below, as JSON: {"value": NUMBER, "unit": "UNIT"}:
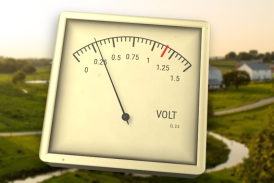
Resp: {"value": 0.3, "unit": "V"}
